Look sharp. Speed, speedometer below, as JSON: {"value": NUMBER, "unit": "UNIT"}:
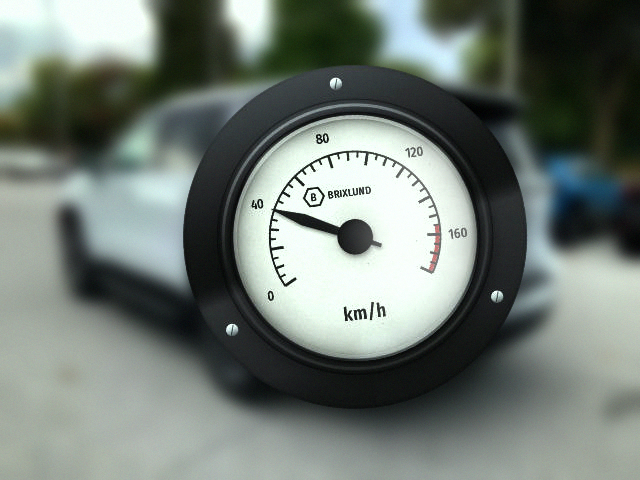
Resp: {"value": 40, "unit": "km/h"}
